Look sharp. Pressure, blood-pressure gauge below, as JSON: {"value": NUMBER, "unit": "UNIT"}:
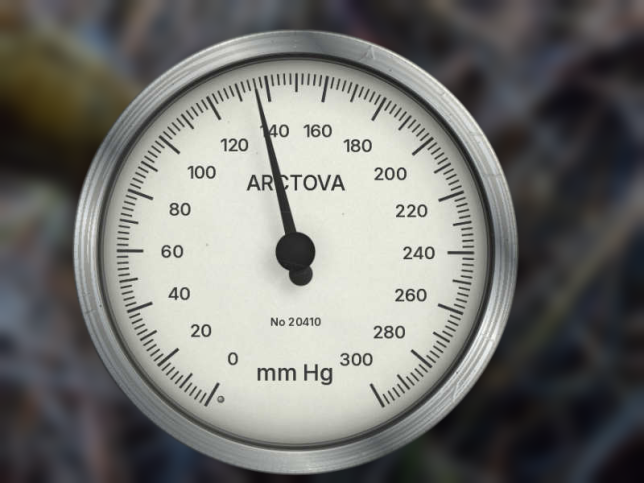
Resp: {"value": 136, "unit": "mmHg"}
